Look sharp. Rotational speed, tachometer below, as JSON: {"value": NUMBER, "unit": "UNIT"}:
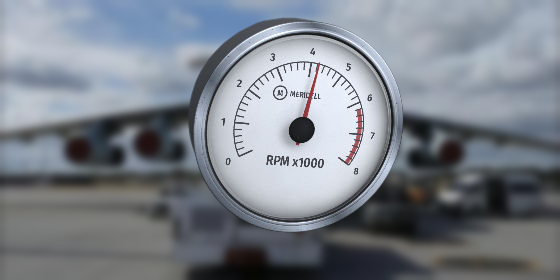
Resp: {"value": 4200, "unit": "rpm"}
